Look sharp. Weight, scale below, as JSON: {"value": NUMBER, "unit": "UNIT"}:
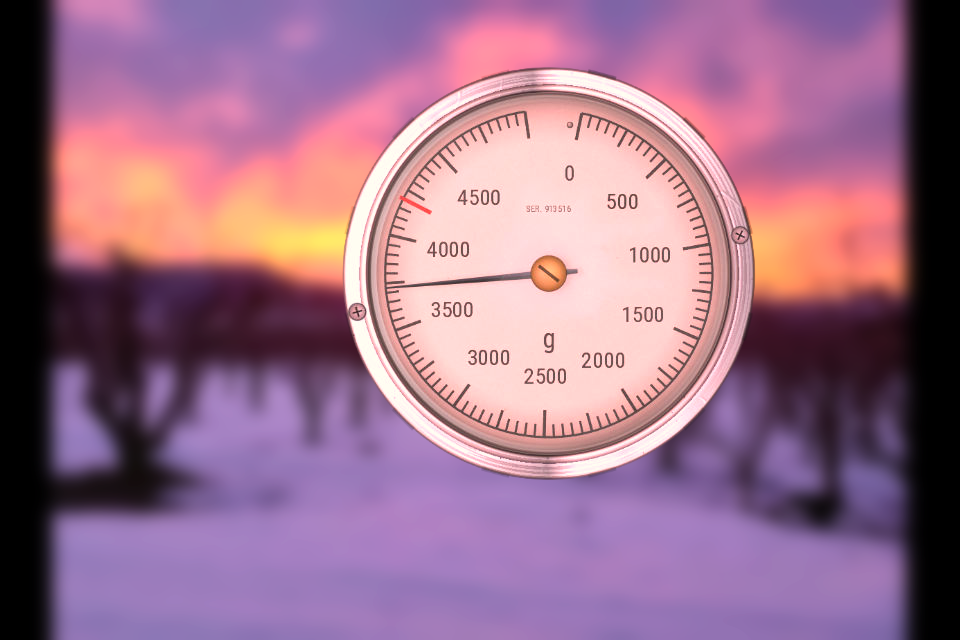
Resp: {"value": 3725, "unit": "g"}
